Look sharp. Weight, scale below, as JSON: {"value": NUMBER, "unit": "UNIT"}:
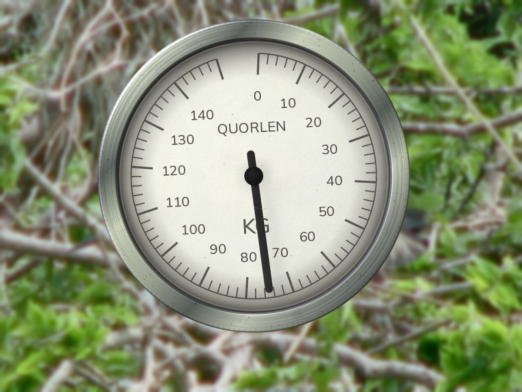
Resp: {"value": 75, "unit": "kg"}
